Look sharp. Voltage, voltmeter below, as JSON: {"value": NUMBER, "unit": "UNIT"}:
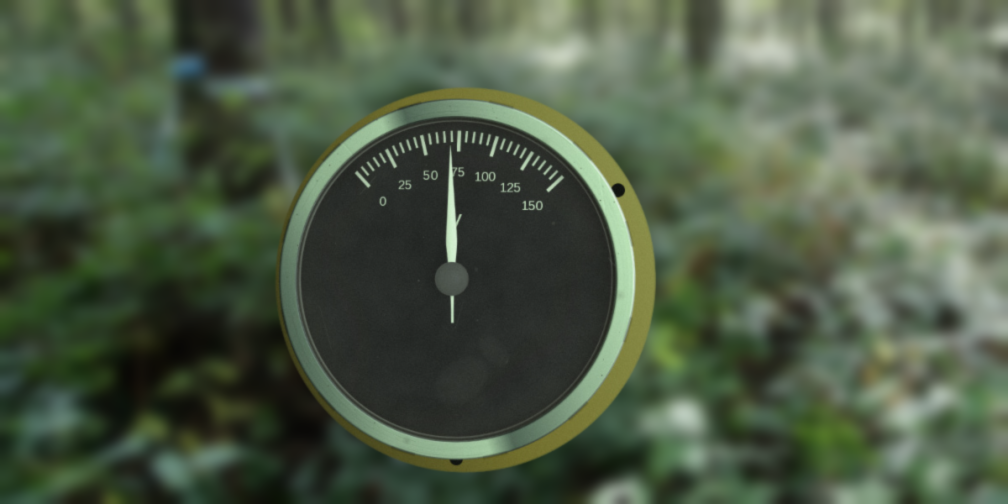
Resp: {"value": 70, "unit": "V"}
